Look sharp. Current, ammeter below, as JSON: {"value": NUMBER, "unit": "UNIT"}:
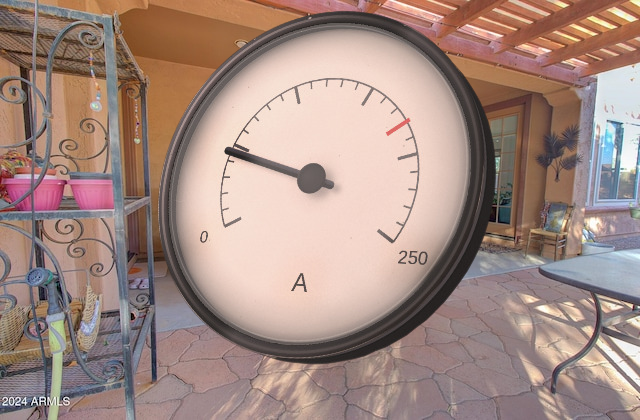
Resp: {"value": 45, "unit": "A"}
